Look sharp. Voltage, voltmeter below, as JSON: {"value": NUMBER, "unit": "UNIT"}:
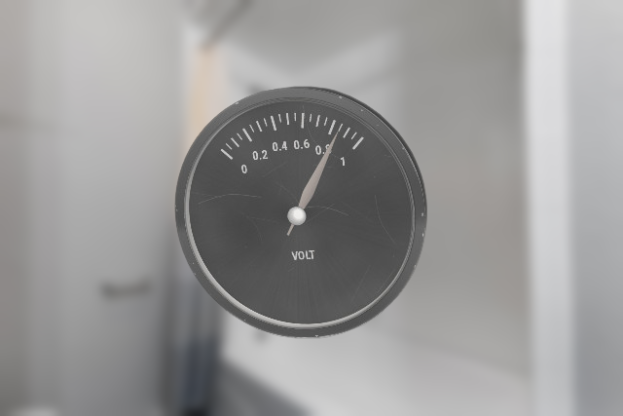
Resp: {"value": 0.85, "unit": "V"}
